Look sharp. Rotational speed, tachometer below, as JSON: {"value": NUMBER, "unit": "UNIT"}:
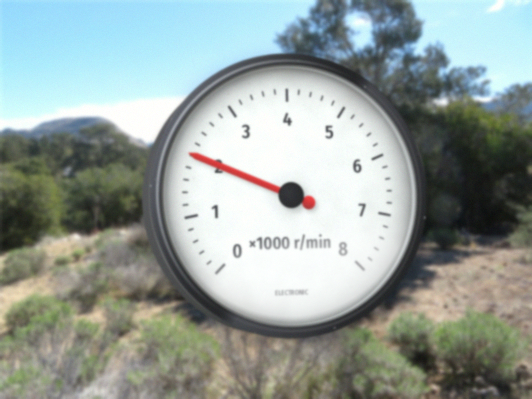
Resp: {"value": 2000, "unit": "rpm"}
